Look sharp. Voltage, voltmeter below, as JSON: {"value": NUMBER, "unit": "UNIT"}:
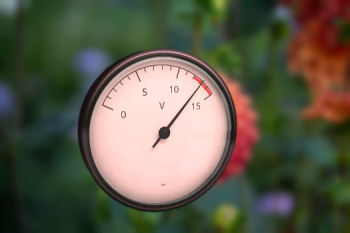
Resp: {"value": 13, "unit": "V"}
